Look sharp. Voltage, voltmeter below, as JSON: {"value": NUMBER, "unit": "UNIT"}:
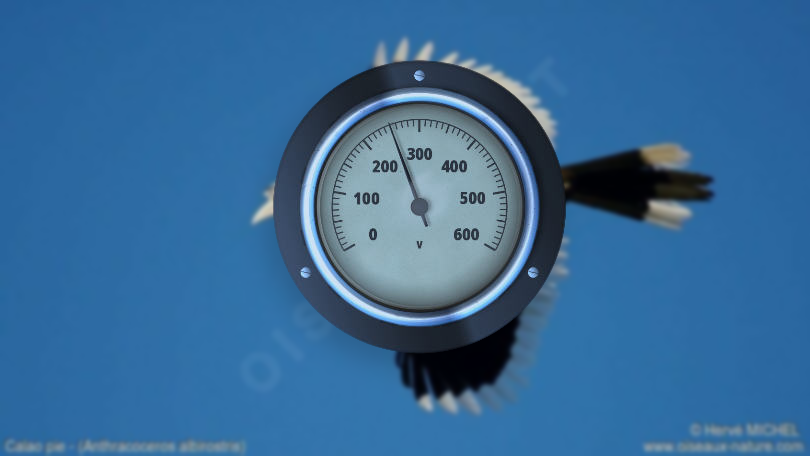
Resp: {"value": 250, "unit": "V"}
